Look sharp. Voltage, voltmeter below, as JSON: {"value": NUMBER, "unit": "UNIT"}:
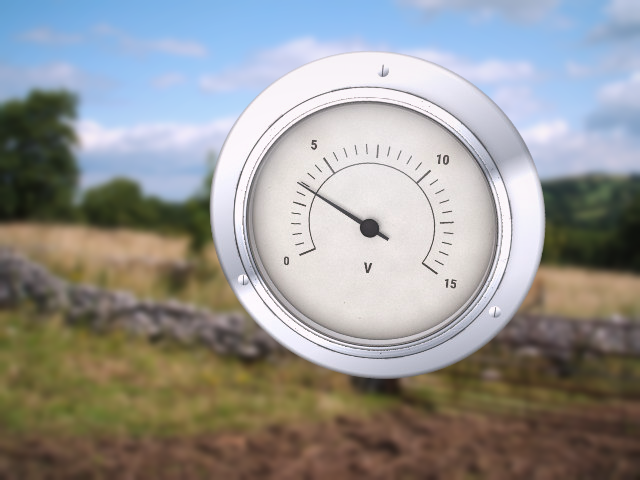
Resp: {"value": 3.5, "unit": "V"}
